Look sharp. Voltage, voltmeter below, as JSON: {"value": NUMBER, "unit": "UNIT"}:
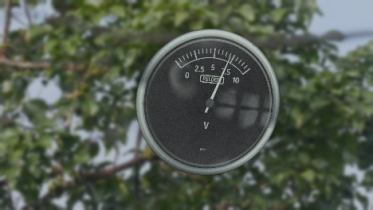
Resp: {"value": 7, "unit": "V"}
